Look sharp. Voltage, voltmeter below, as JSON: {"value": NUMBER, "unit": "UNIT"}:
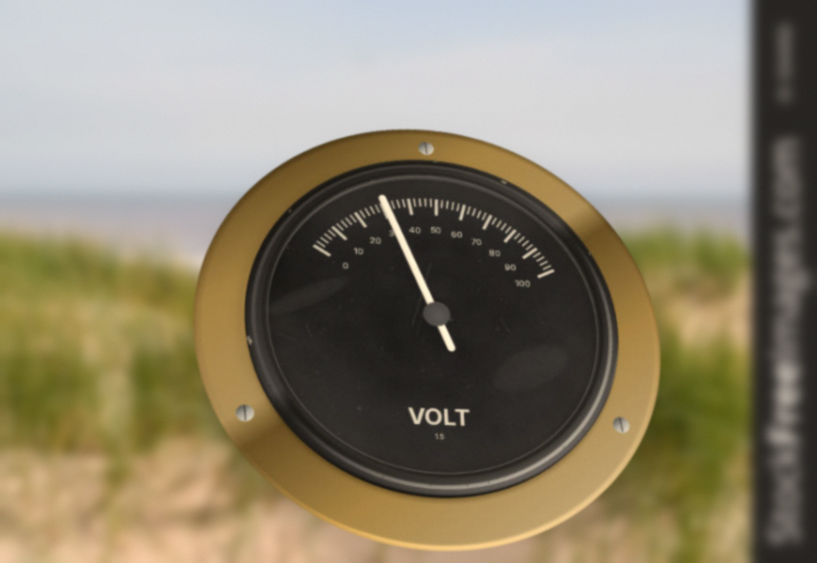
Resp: {"value": 30, "unit": "V"}
